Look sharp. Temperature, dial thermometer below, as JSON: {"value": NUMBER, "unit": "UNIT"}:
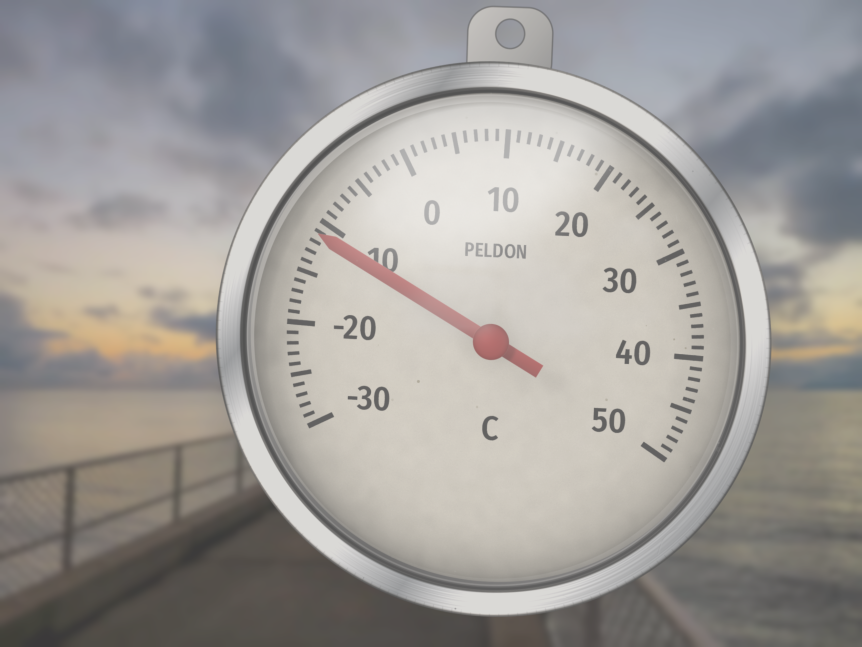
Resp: {"value": -11, "unit": "°C"}
